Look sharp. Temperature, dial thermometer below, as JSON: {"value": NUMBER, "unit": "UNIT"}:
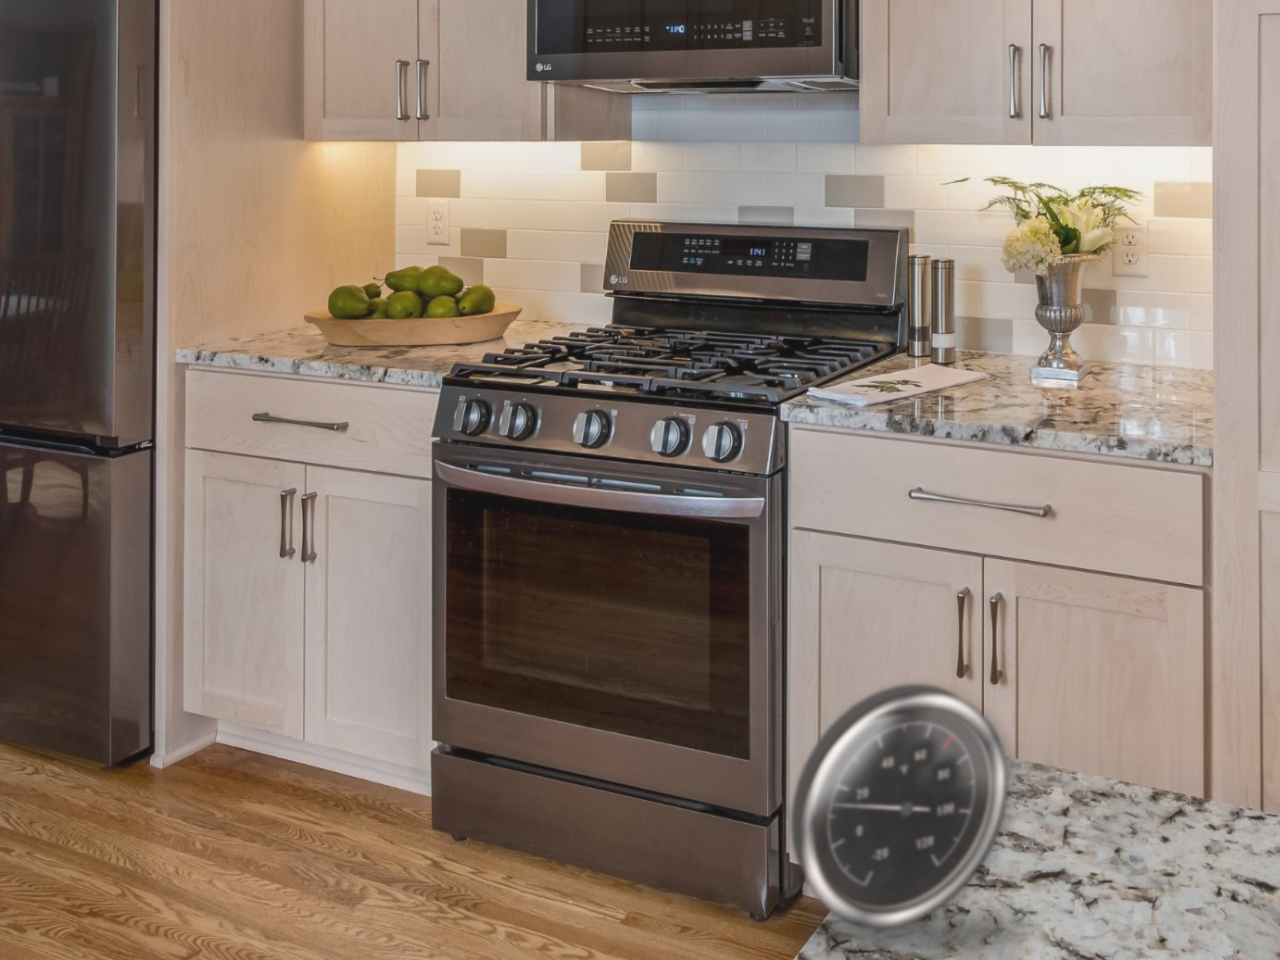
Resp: {"value": 15, "unit": "°F"}
